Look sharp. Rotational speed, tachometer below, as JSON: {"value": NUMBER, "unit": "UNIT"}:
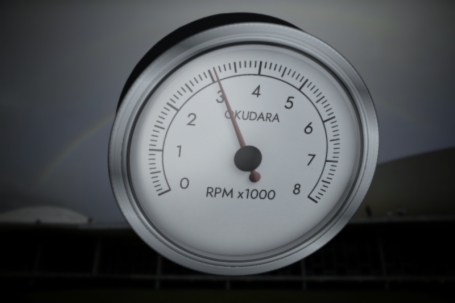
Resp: {"value": 3100, "unit": "rpm"}
